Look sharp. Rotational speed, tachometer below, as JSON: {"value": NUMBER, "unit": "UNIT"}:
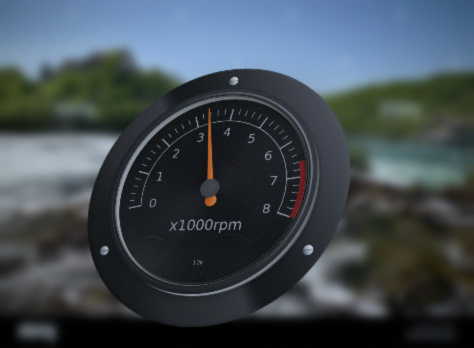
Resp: {"value": 3400, "unit": "rpm"}
